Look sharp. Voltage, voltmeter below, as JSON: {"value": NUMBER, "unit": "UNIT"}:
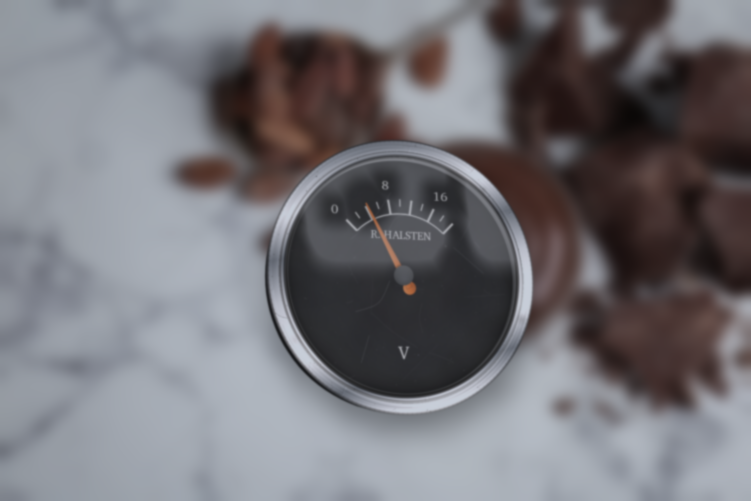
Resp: {"value": 4, "unit": "V"}
